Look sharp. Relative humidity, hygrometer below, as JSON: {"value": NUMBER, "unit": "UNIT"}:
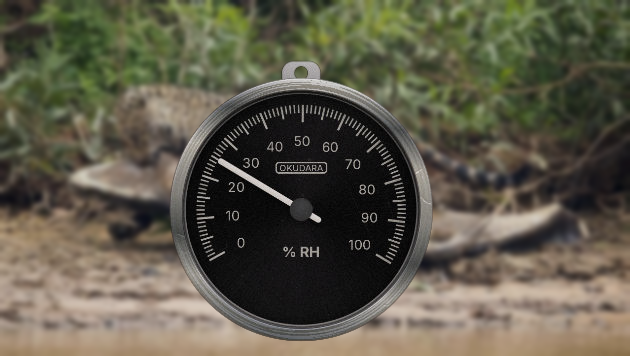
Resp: {"value": 25, "unit": "%"}
